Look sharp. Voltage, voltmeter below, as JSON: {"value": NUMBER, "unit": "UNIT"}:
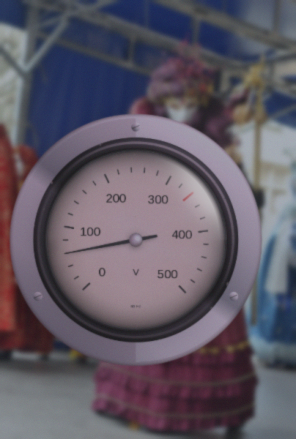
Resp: {"value": 60, "unit": "V"}
